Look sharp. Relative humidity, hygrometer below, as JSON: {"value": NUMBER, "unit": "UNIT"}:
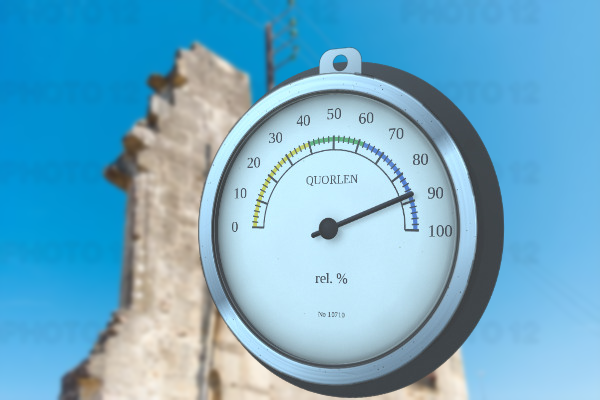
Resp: {"value": 88, "unit": "%"}
